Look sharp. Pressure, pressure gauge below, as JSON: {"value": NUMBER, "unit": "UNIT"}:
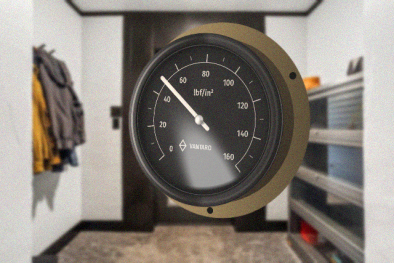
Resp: {"value": 50, "unit": "psi"}
